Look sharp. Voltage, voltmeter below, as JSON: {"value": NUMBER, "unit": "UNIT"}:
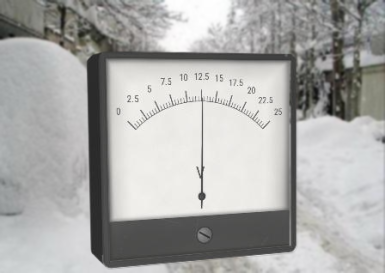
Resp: {"value": 12.5, "unit": "V"}
